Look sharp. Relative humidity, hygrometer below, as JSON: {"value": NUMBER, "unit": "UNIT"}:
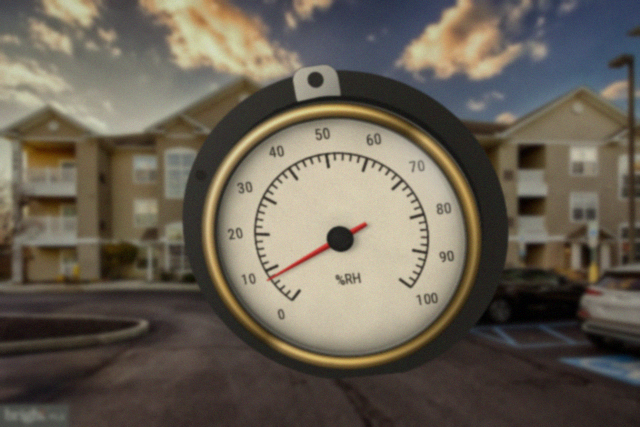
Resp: {"value": 8, "unit": "%"}
